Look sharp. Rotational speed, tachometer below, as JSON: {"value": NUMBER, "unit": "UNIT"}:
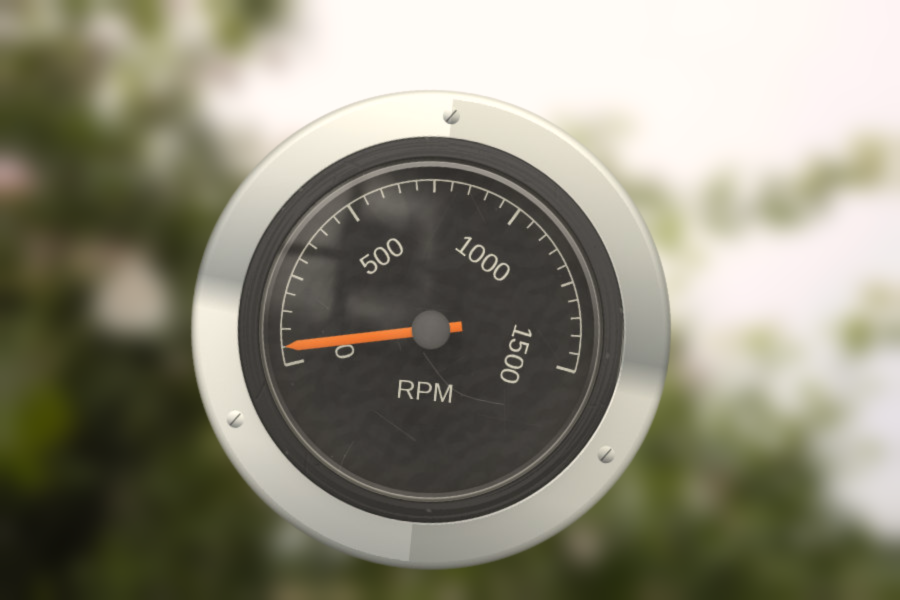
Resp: {"value": 50, "unit": "rpm"}
